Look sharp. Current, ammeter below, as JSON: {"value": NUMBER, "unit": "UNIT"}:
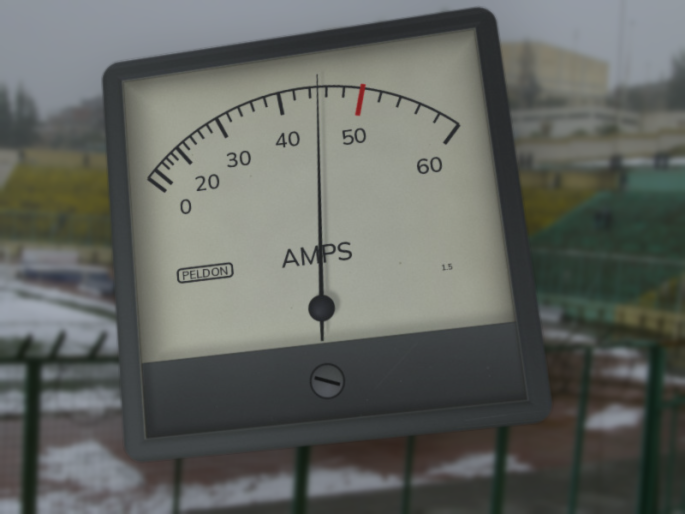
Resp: {"value": 45, "unit": "A"}
